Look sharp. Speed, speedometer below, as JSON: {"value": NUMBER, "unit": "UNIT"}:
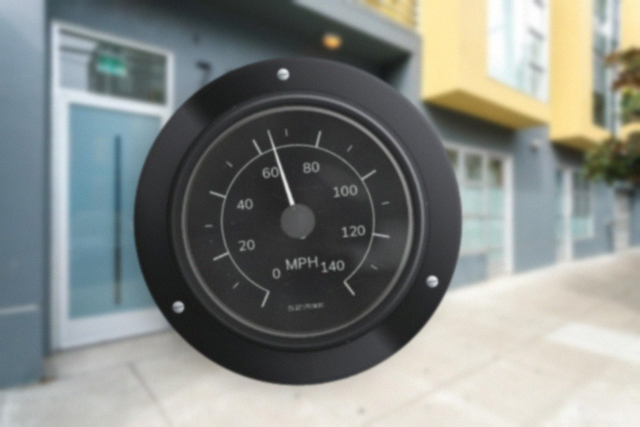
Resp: {"value": 65, "unit": "mph"}
